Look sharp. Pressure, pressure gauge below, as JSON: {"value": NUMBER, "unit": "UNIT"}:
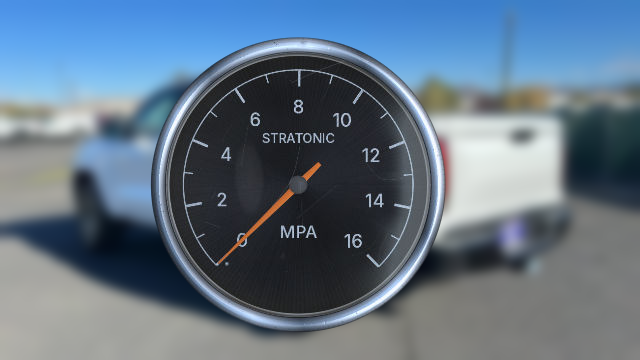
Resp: {"value": 0, "unit": "MPa"}
